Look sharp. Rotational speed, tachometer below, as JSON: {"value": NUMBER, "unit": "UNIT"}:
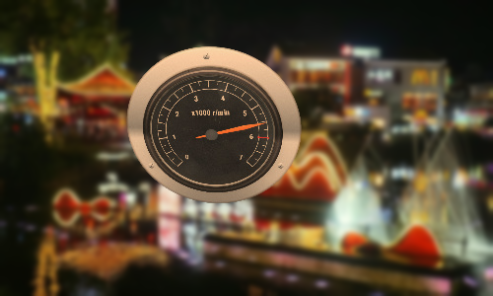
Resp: {"value": 5500, "unit": "rpm"}
